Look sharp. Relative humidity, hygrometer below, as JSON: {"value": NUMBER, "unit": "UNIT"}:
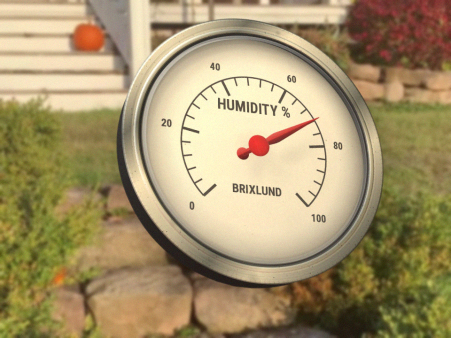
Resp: {"value": 72, "unit": "%"}
